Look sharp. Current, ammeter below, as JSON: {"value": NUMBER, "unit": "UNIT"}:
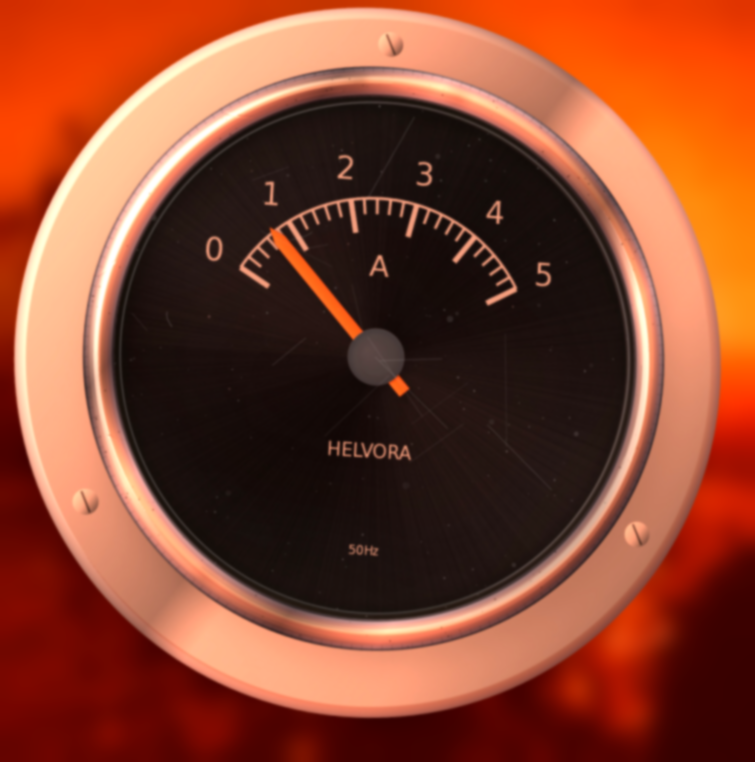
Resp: {"value": 0.7, "unit": "A"}
